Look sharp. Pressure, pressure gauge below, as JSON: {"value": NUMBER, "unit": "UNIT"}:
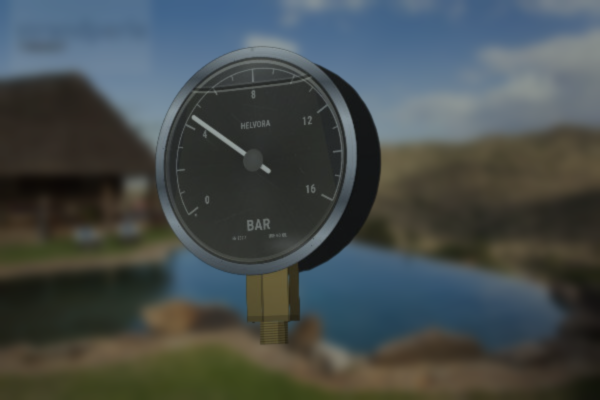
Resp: {"value": 4.5, "unit": "bar"}
